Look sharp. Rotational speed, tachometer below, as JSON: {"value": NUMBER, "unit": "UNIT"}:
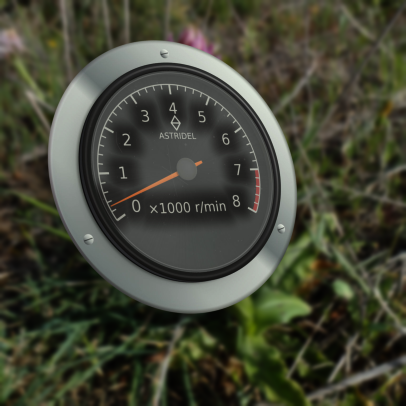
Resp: {"value": 300, "unit": "rpm"}
